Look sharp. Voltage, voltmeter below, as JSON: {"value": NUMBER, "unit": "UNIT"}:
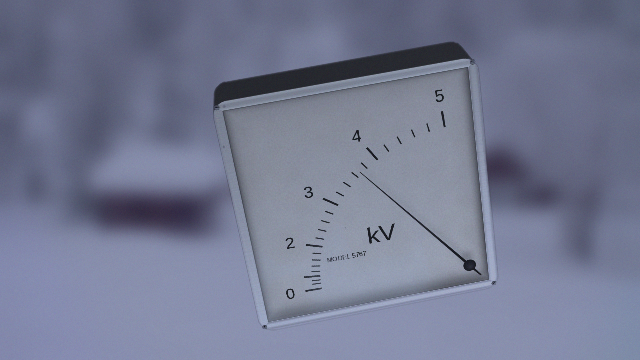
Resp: {"value": 3.7, "unit": "kV"}
